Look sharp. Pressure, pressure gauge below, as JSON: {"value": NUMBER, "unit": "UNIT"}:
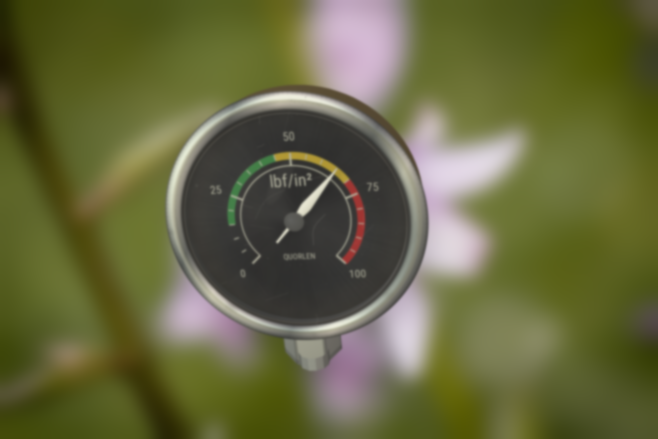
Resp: {"value": 65, "unit": "psi"}
